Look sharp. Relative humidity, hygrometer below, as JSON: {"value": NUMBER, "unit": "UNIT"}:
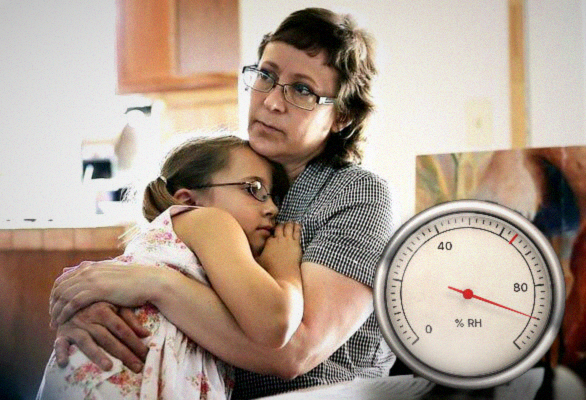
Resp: {"value": 90, "unit": "%"}
